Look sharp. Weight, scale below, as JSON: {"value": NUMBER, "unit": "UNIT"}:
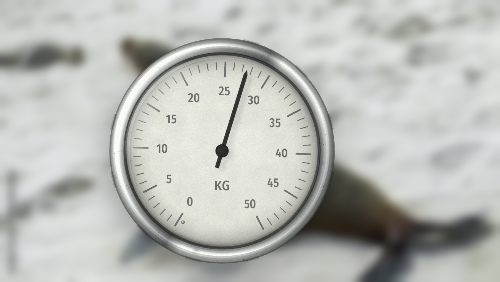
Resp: {"value": 27.5, "unit": "kg"}
